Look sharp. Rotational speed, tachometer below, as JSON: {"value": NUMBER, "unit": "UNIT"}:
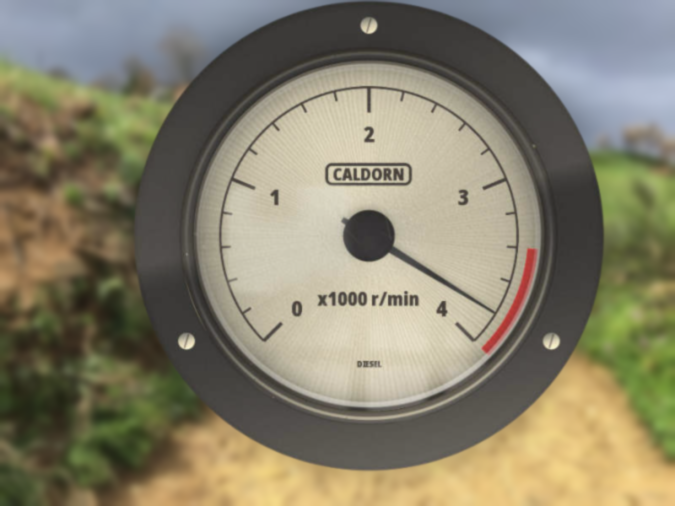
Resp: {"value": 3800, "unit": "rpm"}
